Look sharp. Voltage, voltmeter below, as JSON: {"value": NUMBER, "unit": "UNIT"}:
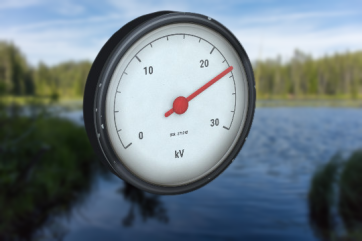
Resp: {"value": 23, "unit": "kV"}
